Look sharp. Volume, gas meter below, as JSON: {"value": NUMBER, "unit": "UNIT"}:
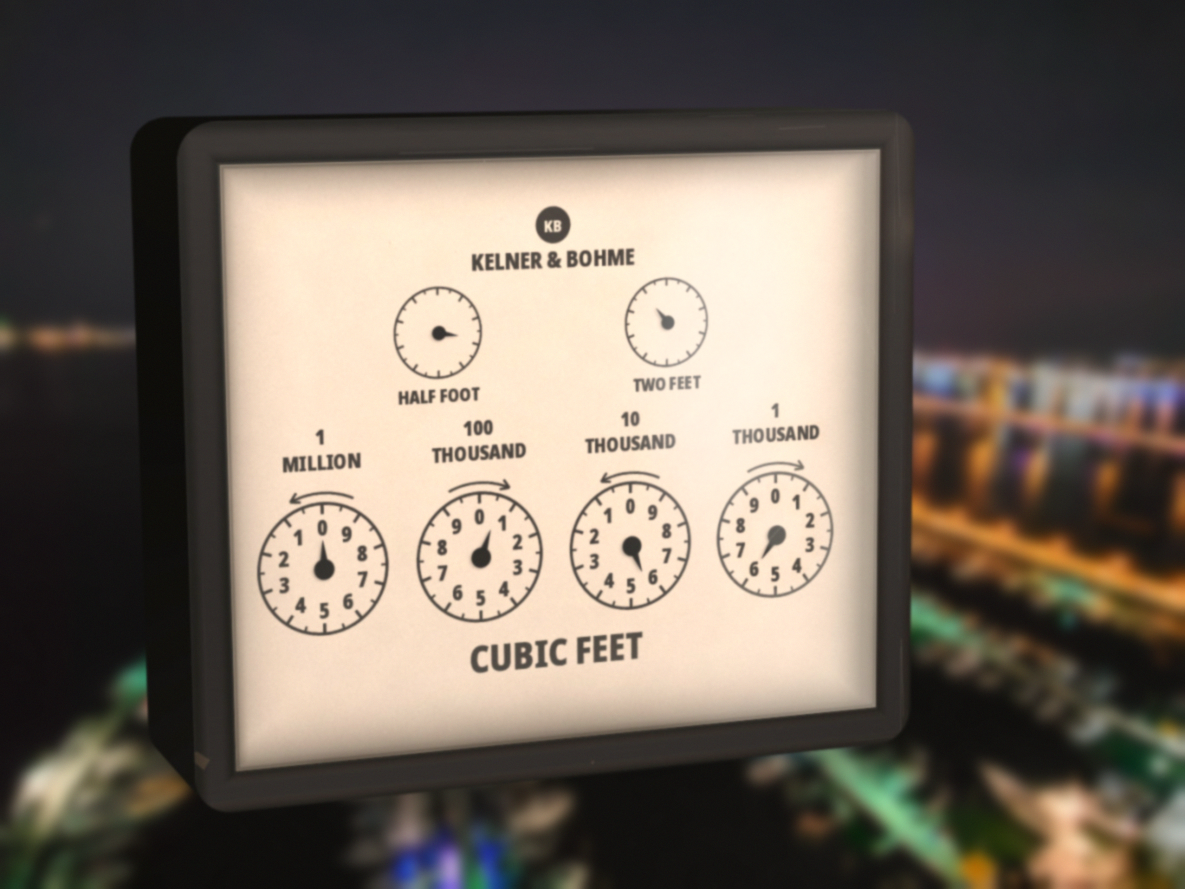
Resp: {"value": 5600, "unit": "ft³"}
